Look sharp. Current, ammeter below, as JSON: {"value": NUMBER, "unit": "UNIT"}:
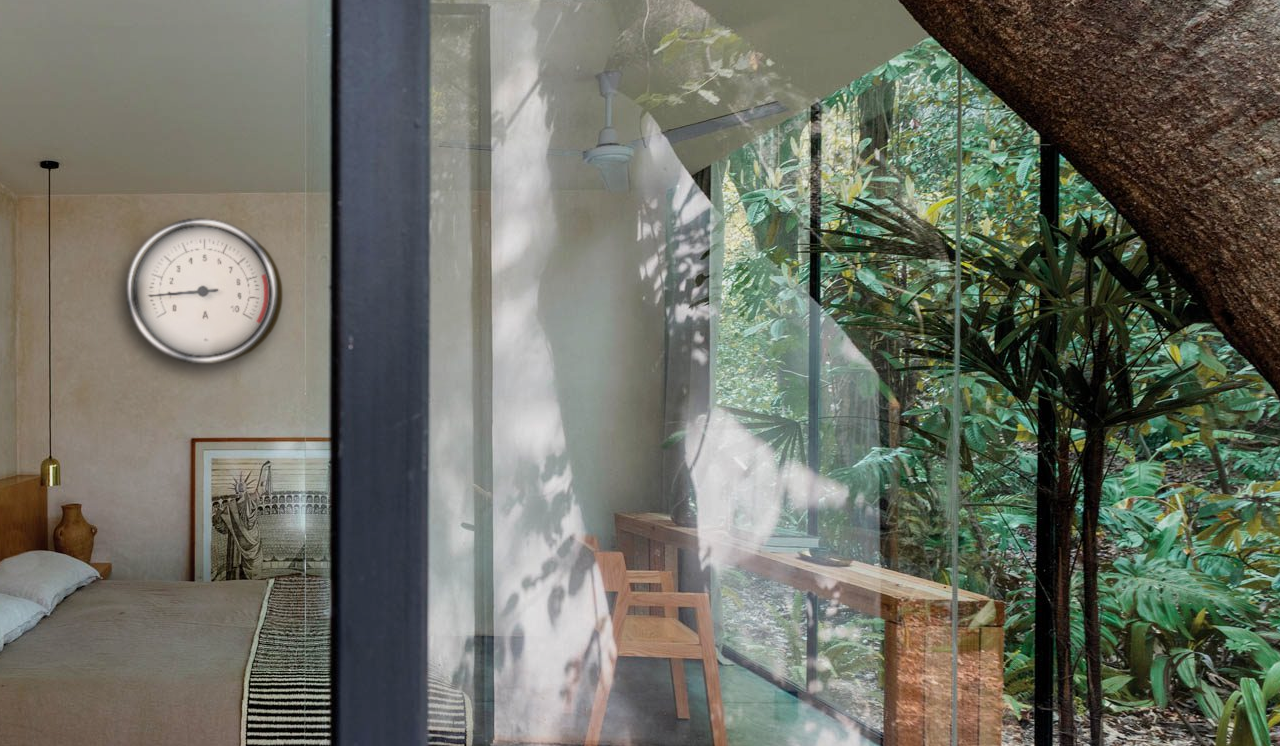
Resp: {"value": 1, "unit": "A"}
